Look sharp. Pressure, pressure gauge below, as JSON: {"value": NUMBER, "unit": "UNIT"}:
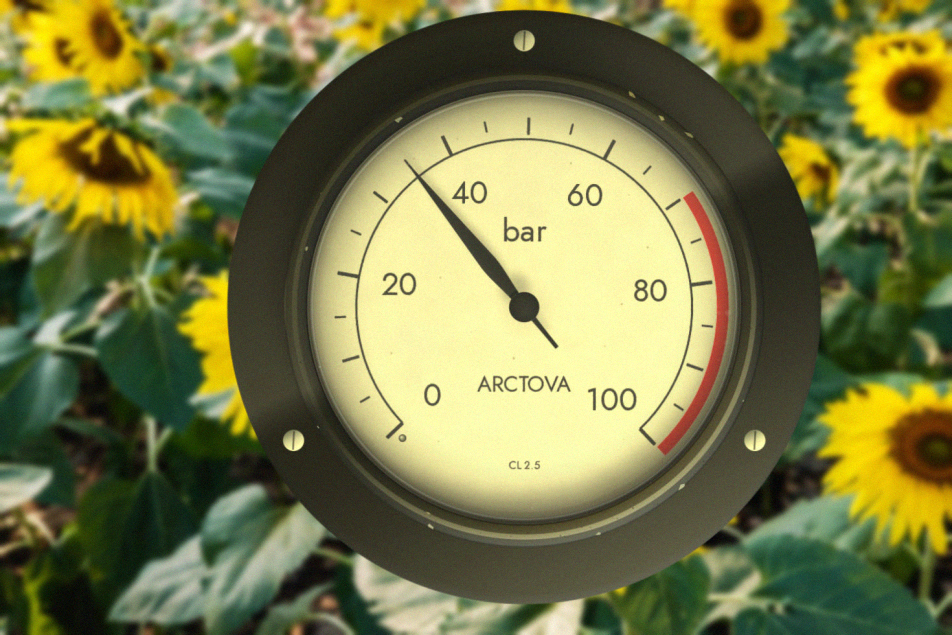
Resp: {"value": 35, "unit": "bar"}
